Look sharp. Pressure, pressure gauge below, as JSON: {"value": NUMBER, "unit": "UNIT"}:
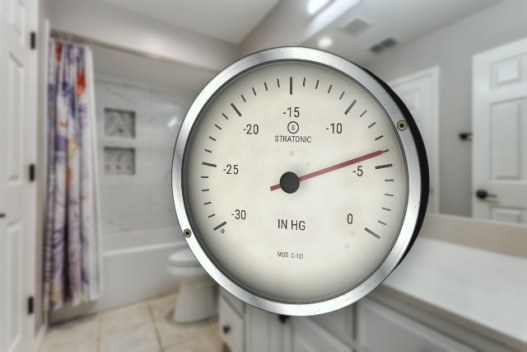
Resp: {"value": -6, "unit": "inHg"}
